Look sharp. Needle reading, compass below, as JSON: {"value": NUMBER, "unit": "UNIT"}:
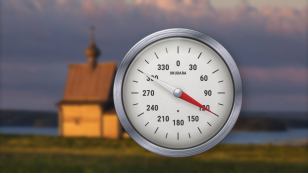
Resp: {"value": 120, "unit": "°"}
